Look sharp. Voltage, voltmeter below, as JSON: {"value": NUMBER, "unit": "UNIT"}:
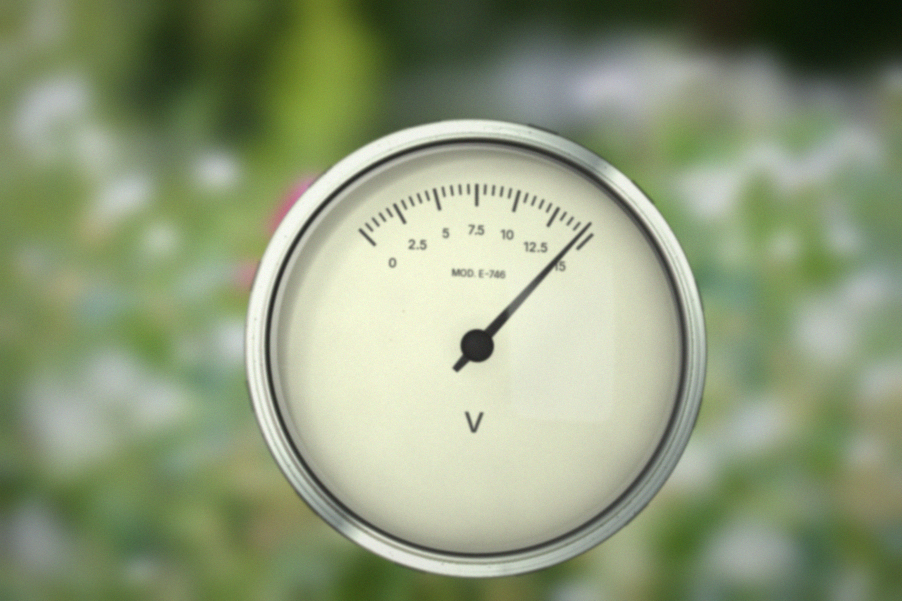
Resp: {"value": 14.5, "unit": "V"}
